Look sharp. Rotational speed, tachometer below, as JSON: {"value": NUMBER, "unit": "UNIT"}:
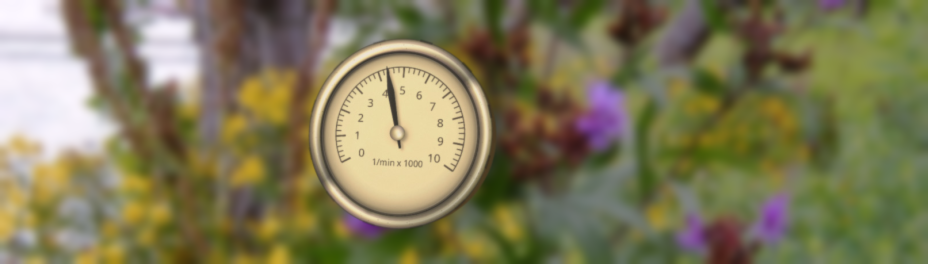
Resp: {"value": 4400, "unit": "rpm"}
